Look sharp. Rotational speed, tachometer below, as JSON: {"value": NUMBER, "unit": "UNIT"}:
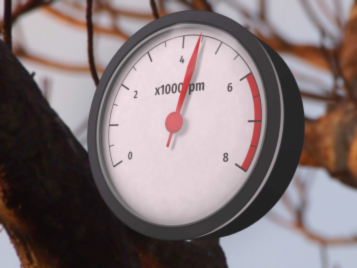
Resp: {"value": 4500, "unit": "rpm"}
